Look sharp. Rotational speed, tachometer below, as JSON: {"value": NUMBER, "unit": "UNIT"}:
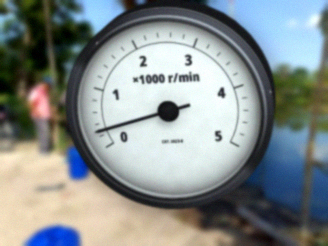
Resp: {"value": 300, "unit": "rpm"}
